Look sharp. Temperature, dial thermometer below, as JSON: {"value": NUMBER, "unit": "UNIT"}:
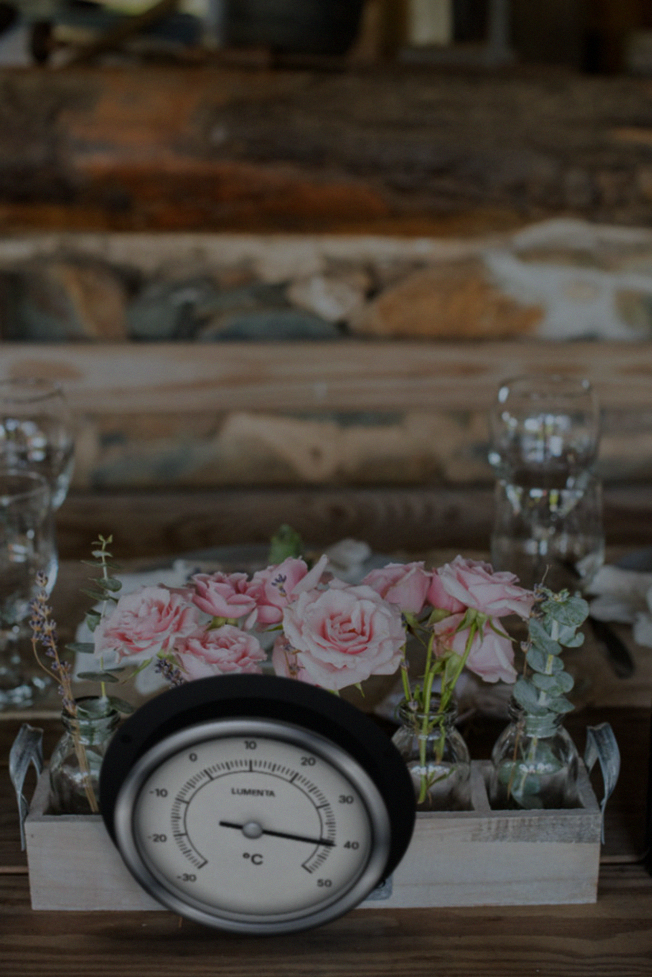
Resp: {"value": 40, "unit": "°C"}
